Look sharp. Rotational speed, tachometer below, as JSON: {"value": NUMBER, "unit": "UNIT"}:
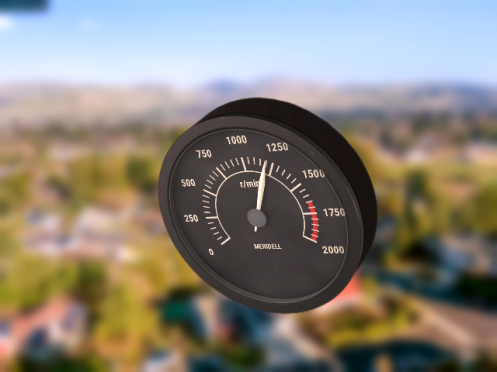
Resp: {"value": 1200, "unit": "rpm"}
